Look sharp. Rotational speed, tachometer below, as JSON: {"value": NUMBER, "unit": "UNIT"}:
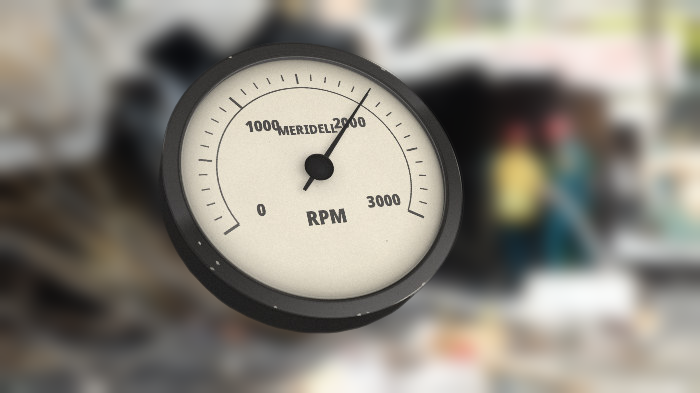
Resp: {"value": 2000, "unit": "rpm"}
